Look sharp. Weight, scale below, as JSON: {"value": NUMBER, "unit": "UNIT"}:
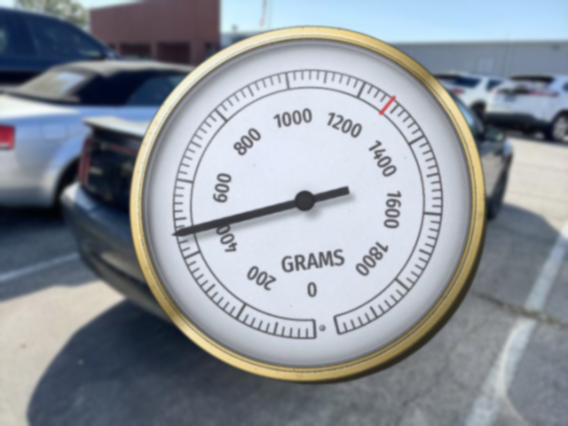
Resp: {"value": 460, "unit": "g"}
